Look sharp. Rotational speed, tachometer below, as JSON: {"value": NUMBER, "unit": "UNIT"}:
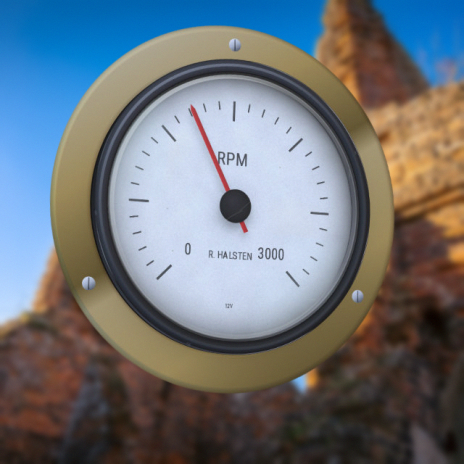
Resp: {"value": 1200, "unit": "rpm"}
